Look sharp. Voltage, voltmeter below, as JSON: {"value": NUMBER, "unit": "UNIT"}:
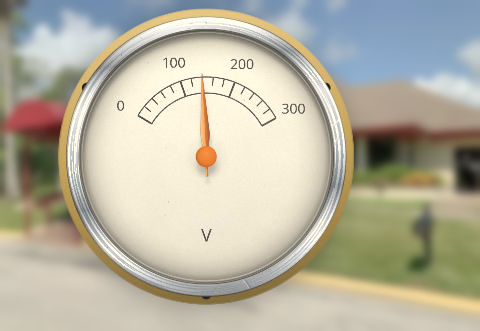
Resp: {"value": 140, "unit": "V"}
